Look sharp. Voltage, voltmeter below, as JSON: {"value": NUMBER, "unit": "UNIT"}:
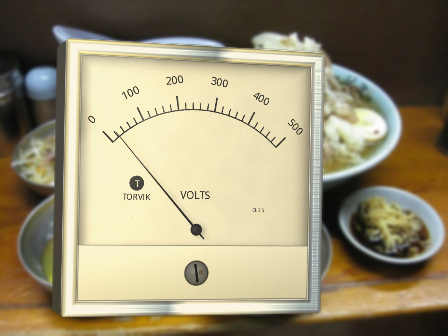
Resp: {"value": 20, "unit": "V"}
